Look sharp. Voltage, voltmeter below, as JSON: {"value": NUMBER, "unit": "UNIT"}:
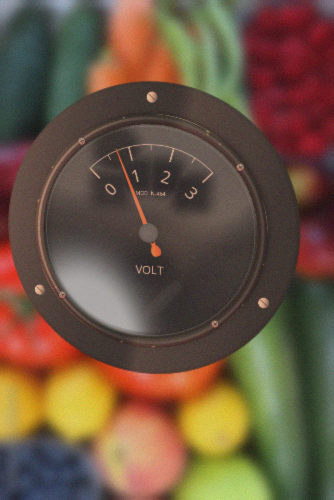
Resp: {"value": 0.75, "unit": "V"}
